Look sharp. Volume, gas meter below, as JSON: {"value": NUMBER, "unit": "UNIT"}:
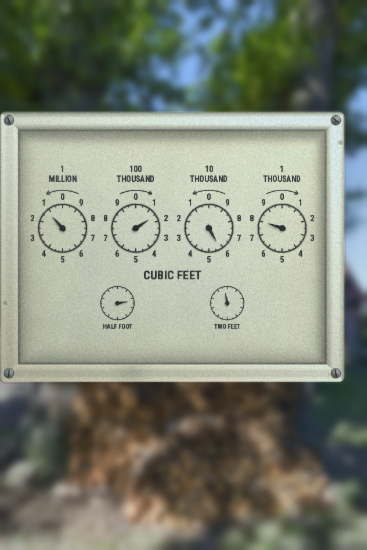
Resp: {"value": 115800, "unit": "ft³"}
